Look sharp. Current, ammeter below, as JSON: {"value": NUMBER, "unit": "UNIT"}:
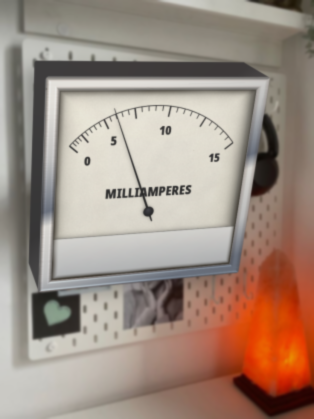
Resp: {"value": 6, "unit": "mA"}
